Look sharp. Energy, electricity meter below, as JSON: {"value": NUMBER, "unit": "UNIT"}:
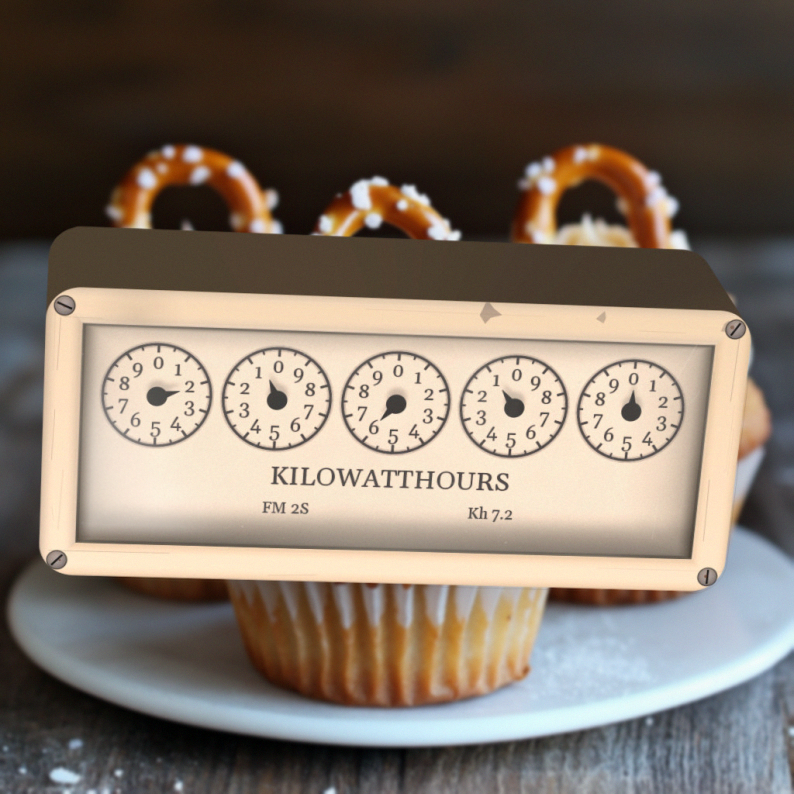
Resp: {"value": 20610, "unit": "kWh"}
